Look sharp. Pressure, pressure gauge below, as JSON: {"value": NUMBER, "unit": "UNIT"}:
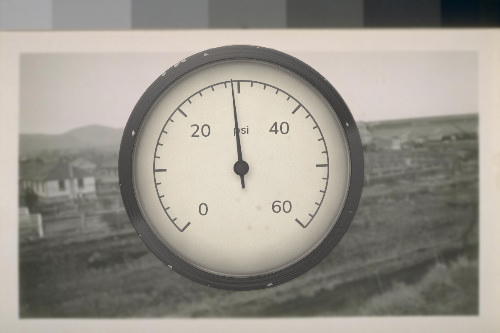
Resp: {"value": 29, "unit": "psi"}
